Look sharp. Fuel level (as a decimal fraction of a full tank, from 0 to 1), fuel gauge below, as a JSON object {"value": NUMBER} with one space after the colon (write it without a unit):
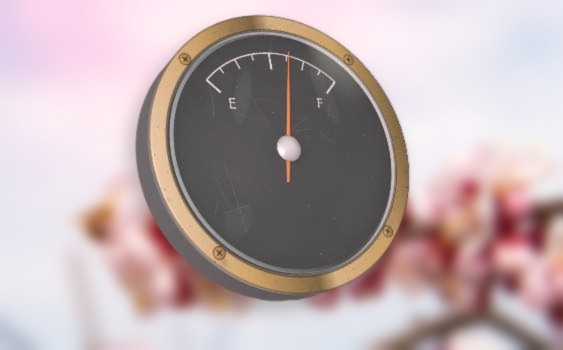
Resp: {"value": 0.625}
